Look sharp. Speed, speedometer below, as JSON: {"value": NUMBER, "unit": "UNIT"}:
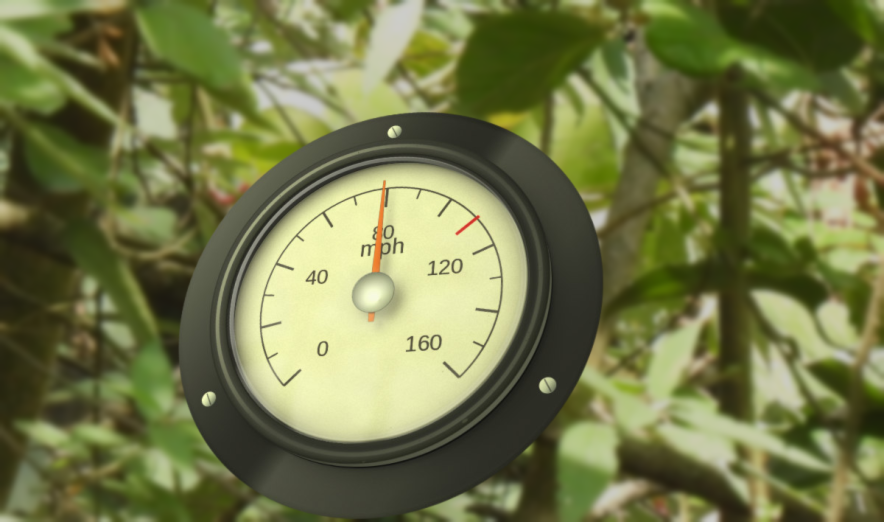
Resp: {"value": 80, "unit": "mph"}
